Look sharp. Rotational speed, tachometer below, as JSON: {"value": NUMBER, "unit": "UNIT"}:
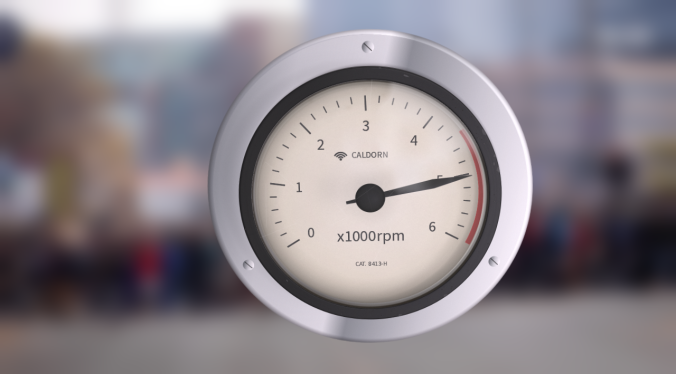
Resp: {"value": 5000, "unit": "rpm"}
